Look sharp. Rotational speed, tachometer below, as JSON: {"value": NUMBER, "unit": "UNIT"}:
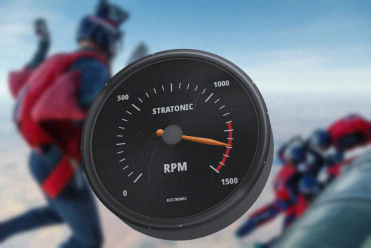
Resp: {"value": 1350, "unit": "rpm"}
